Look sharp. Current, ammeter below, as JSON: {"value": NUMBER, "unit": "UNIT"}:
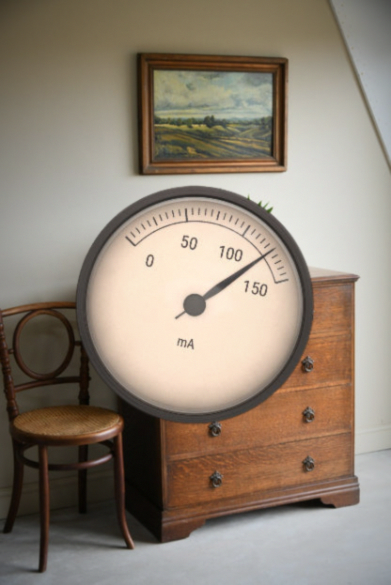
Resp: {"value": 125, "unit": "mA"}
